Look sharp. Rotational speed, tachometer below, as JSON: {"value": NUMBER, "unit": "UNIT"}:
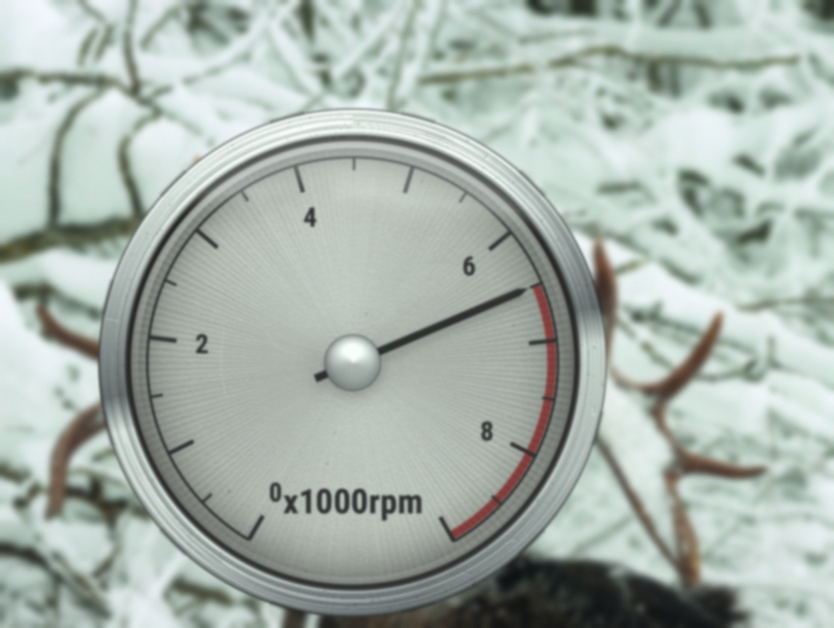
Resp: {"value": 6500, "unit": "rpm"}
